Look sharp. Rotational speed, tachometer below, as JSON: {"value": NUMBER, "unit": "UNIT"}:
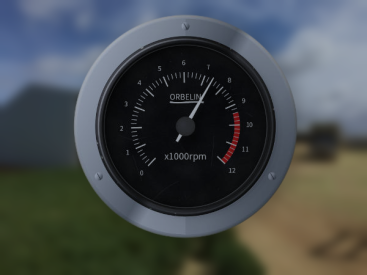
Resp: {"value": 7400, "unit": "rpm"}
